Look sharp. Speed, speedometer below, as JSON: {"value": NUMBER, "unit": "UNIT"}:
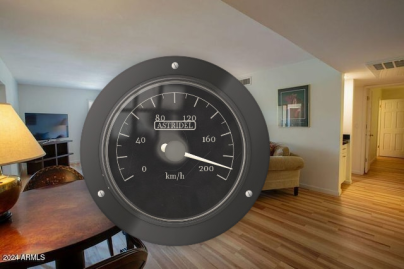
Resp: {"value": 190, "unit": "km/h"}
